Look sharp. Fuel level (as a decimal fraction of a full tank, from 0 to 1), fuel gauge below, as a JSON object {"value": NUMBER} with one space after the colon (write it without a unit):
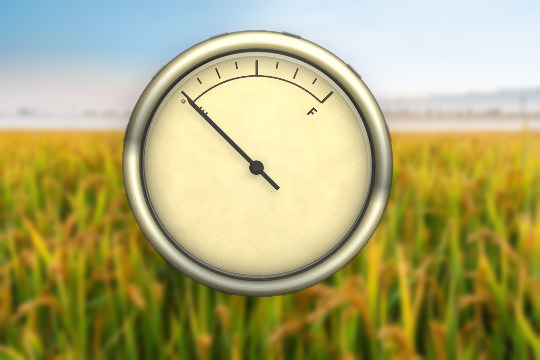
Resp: {"value": 0}
